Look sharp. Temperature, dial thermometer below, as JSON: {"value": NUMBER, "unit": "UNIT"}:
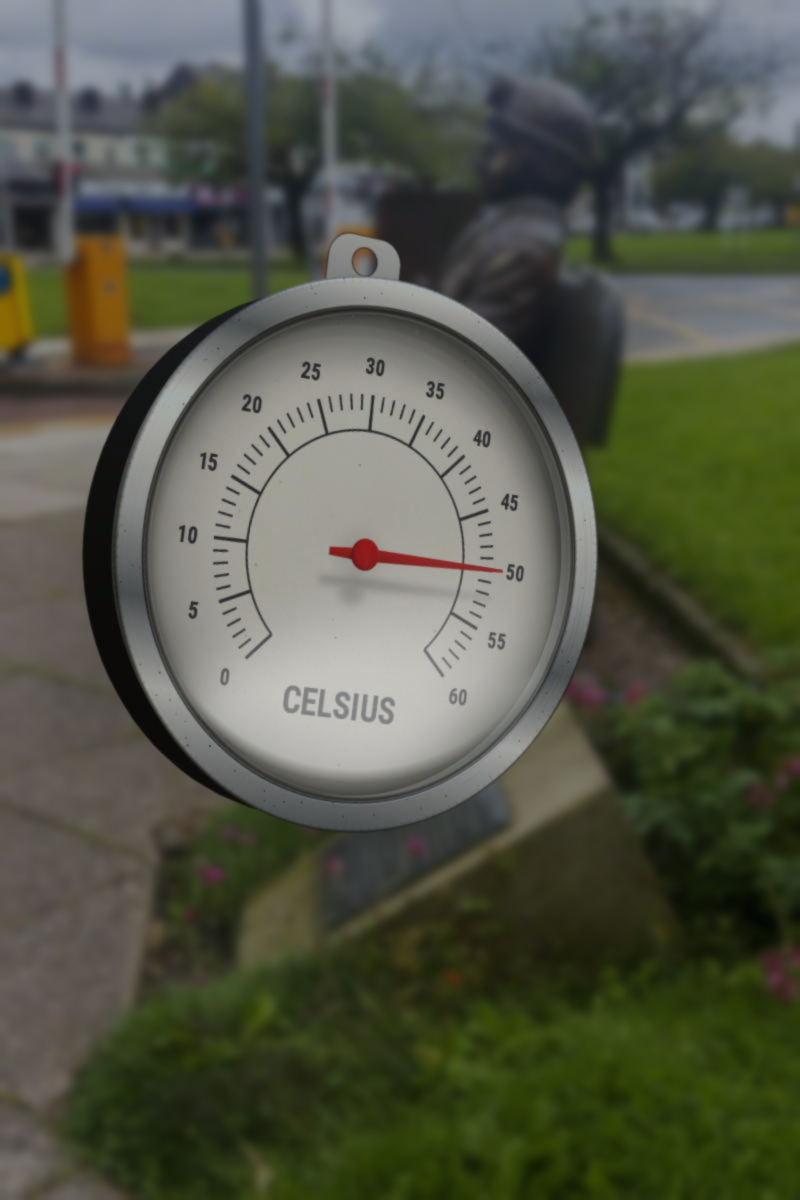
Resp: {"value": 50, "unit": "°C"}
